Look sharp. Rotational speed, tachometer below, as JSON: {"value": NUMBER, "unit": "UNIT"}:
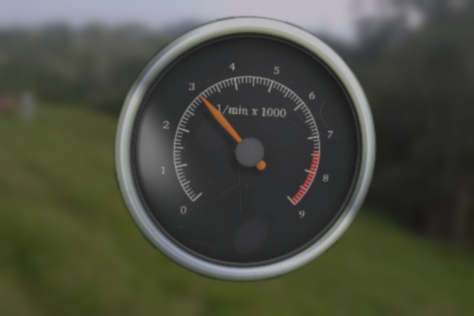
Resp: {"value": 3000, "unit": "rpm"}
